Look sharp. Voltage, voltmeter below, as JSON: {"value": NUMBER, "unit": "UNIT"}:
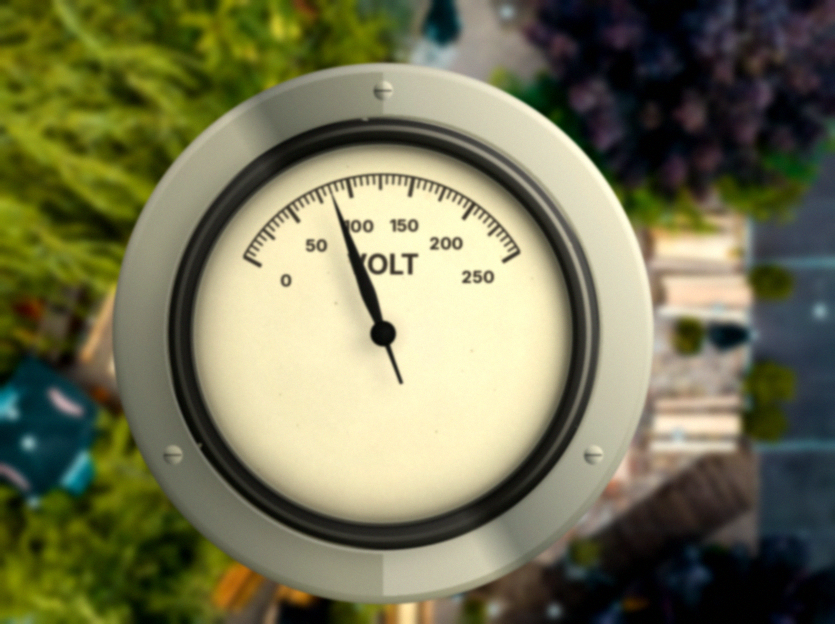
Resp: {"value": 85, "unit": "V"}
